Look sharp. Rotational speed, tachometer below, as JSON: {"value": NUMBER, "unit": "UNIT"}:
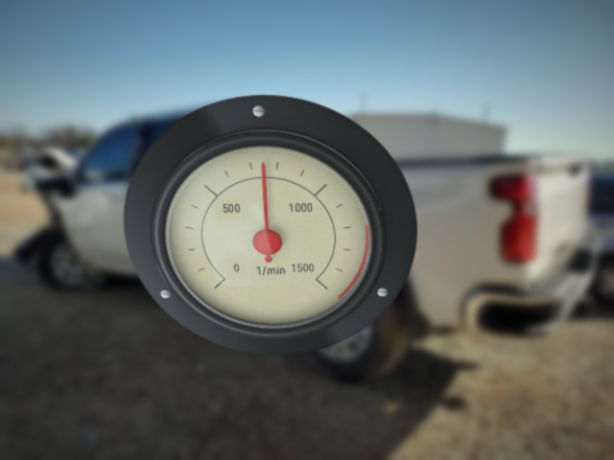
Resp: {"value": 750, "unit": "rpm"}
